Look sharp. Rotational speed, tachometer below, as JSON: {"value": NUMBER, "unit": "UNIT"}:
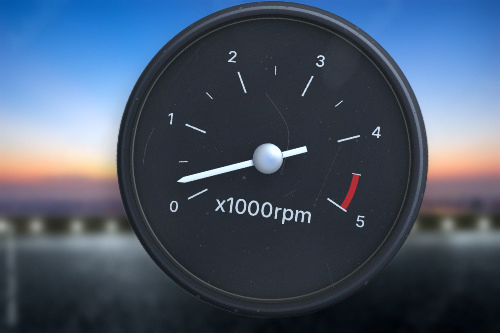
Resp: {"value": 250, "unit": "rpm"}
